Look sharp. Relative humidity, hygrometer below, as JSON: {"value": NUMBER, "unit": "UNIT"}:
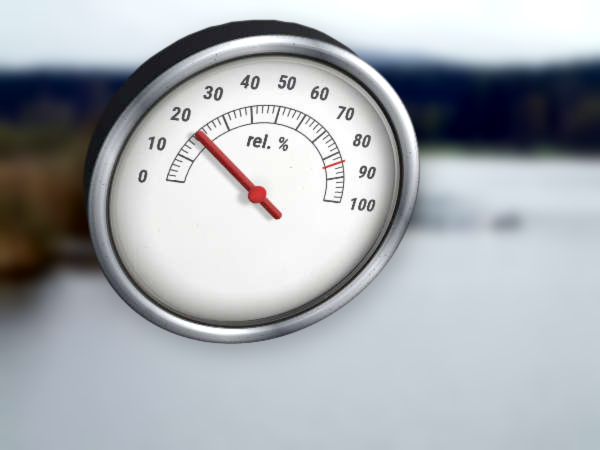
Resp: {"value": 20, "unit": "%"}
